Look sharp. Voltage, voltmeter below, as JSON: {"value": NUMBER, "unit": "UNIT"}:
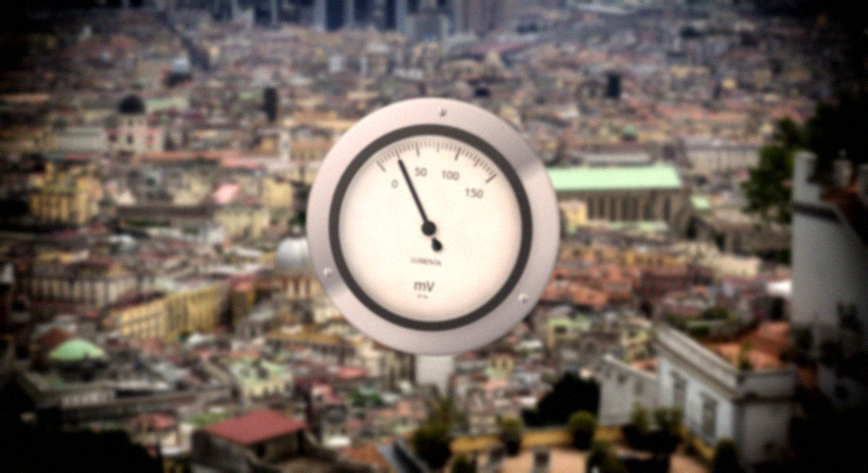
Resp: {"value": 25, "unit": "mV"}
